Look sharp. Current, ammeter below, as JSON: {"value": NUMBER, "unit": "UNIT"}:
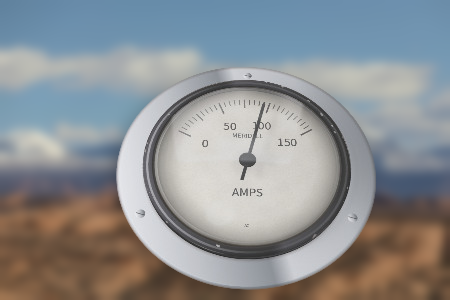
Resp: {"value": 95, "unit": "A"}
